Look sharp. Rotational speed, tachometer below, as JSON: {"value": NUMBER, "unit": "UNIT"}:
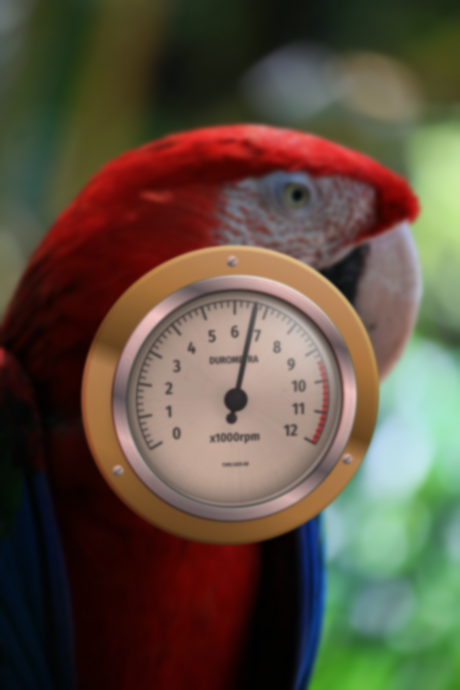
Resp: {"value": 6600, "unit": "rpm"}
